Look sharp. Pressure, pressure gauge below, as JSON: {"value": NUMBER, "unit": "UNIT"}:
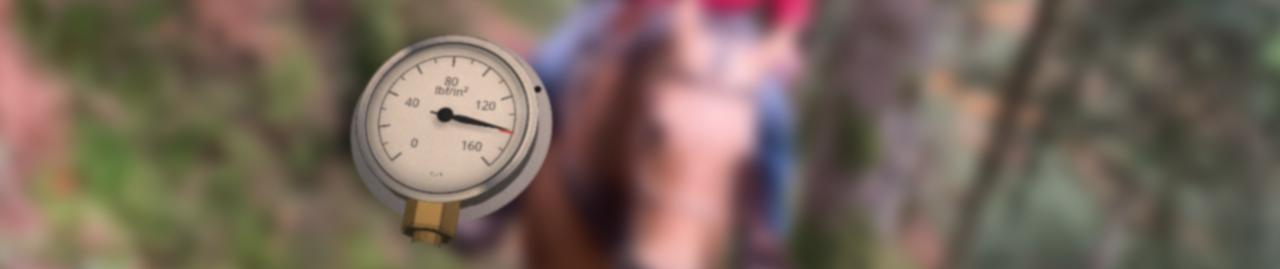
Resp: {"value": 140, "unit": "psi"}
